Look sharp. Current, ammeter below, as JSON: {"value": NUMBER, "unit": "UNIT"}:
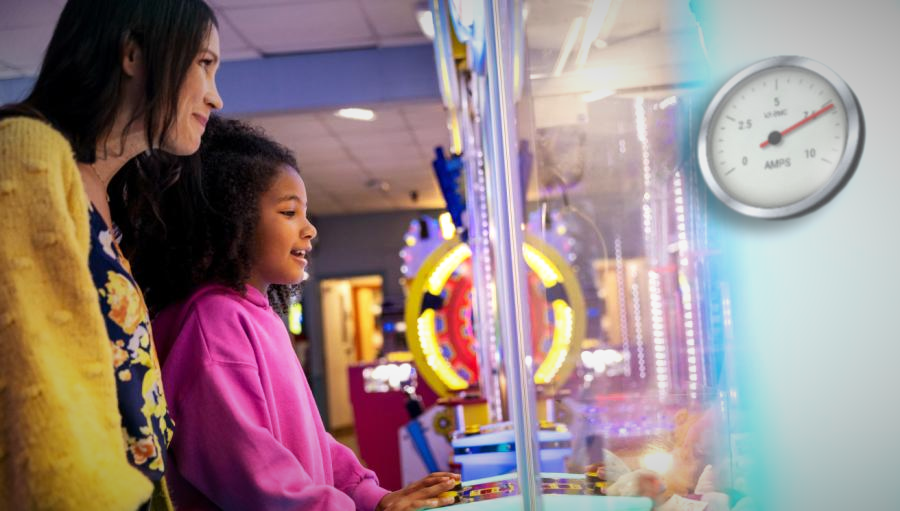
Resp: {"value": 7.75, "unit": "A"}
